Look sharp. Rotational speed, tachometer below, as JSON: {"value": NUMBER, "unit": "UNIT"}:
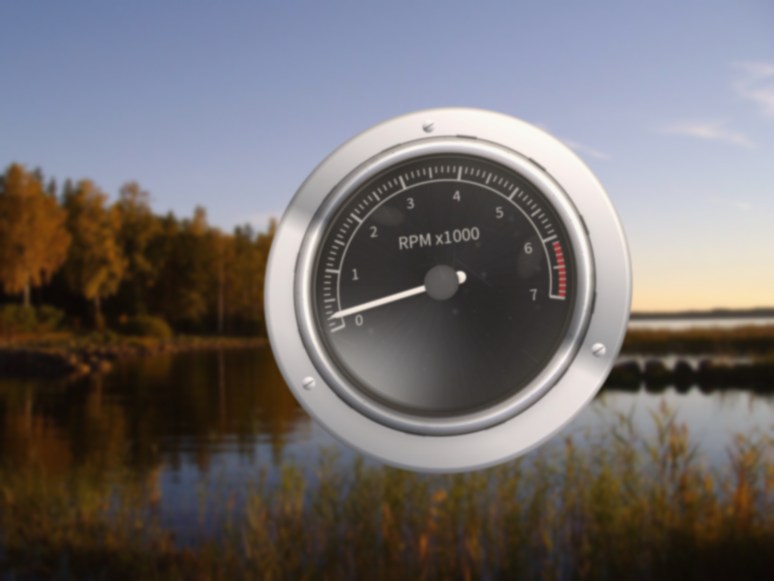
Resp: {"value": 200, "unit": "rpm"}
